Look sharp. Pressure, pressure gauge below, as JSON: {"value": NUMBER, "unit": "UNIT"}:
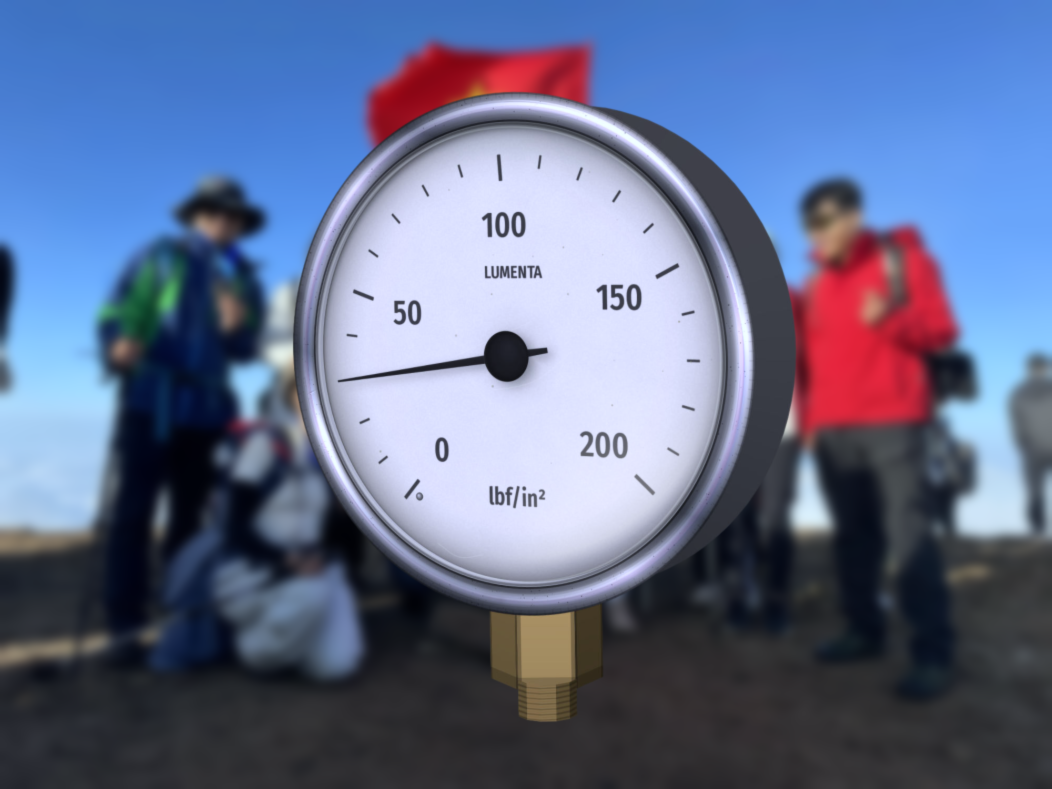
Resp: {"value": 30, "unit": "psi"}
